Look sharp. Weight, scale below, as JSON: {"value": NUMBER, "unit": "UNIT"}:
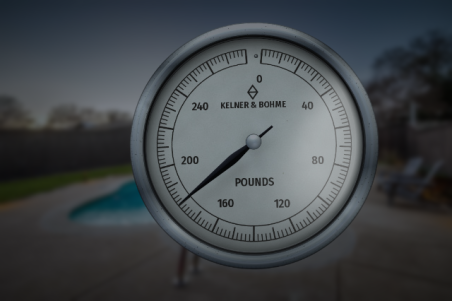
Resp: {"value": 180, "unit": "lb"}
